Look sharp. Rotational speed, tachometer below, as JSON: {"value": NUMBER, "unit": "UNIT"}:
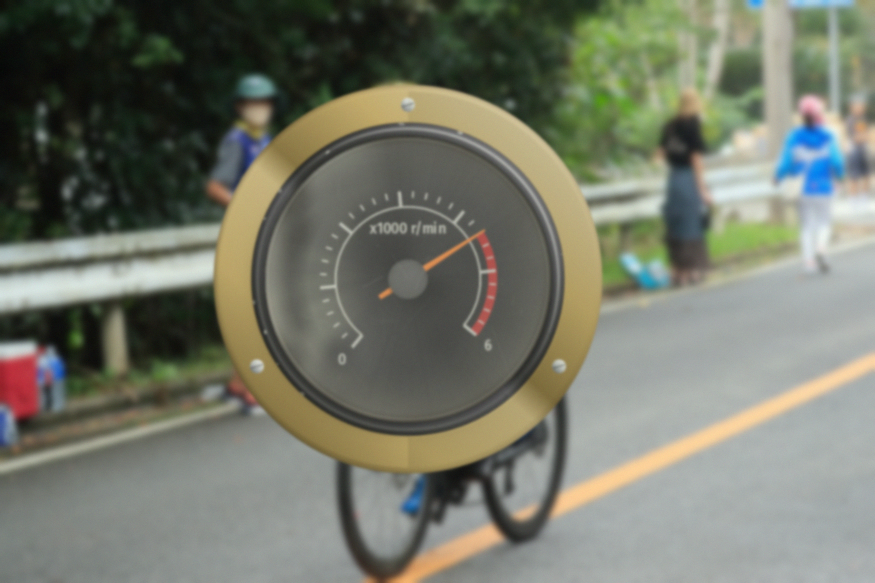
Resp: {"value": 4400, "unit": "rpm"}
